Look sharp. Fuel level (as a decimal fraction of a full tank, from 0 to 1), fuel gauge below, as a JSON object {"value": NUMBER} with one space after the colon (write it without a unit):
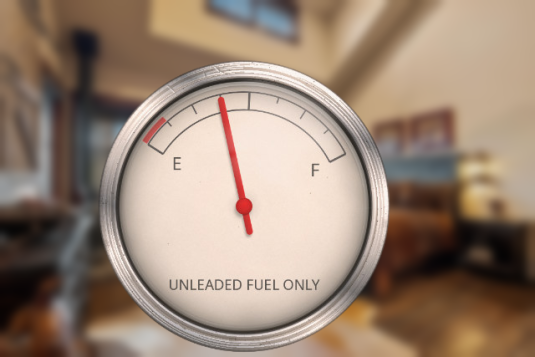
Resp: {"value": 0.375}
